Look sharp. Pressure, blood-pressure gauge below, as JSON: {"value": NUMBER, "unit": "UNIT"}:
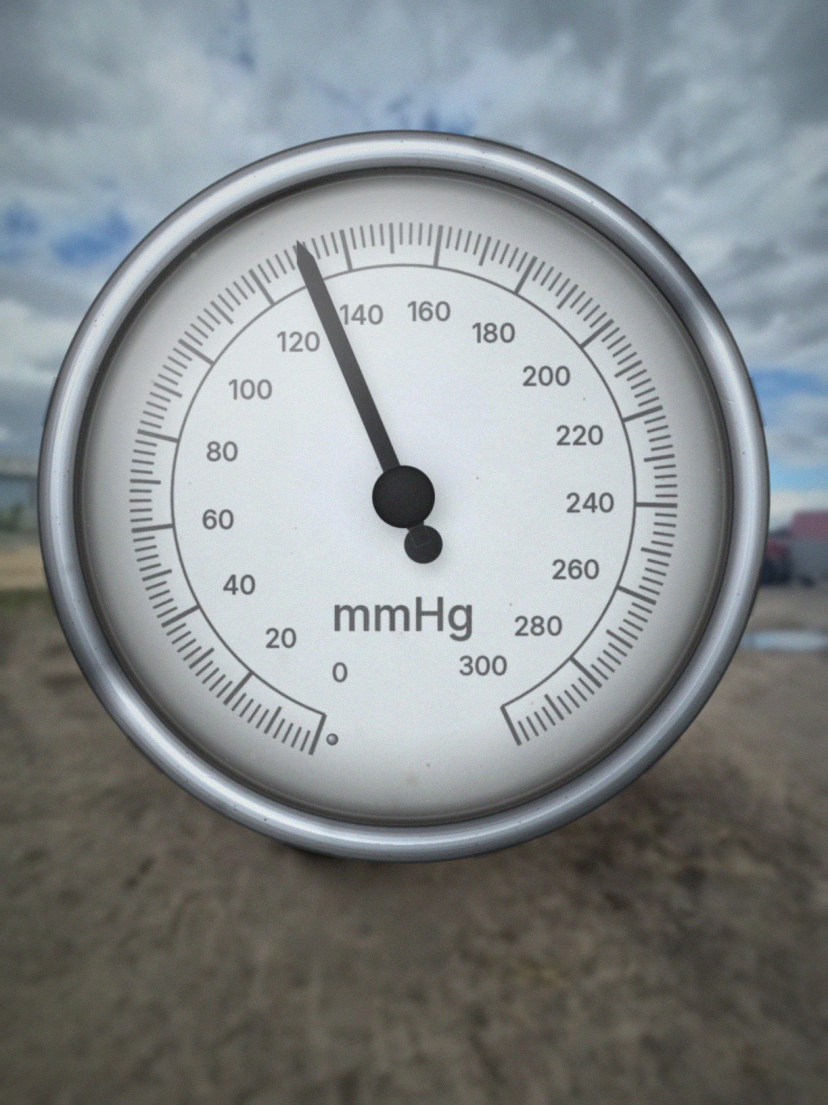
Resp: {"value": 131, "unit": "mmHg"}
